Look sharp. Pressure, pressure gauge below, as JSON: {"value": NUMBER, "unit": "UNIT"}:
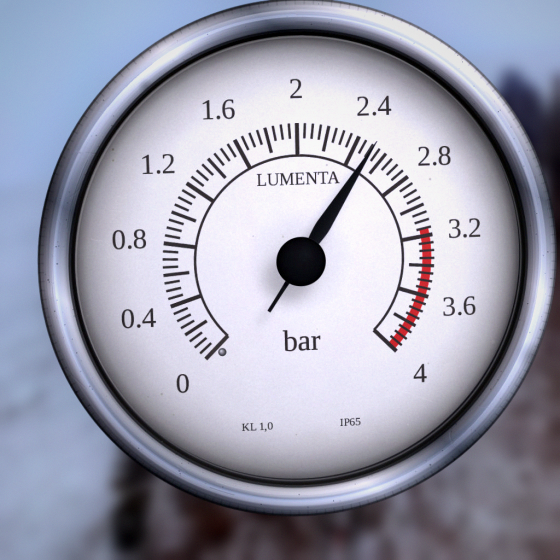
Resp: {"value": 2.5, "unit": "bar"}
